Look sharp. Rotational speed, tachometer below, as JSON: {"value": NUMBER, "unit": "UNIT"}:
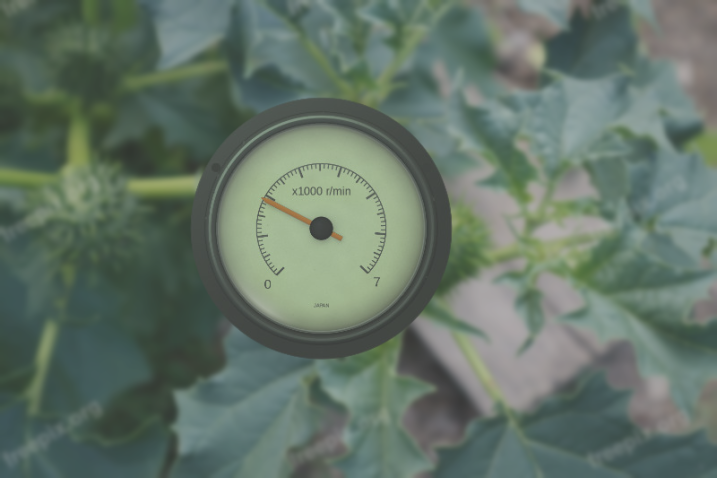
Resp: {"value": 1900, "unit": "rpm"}
